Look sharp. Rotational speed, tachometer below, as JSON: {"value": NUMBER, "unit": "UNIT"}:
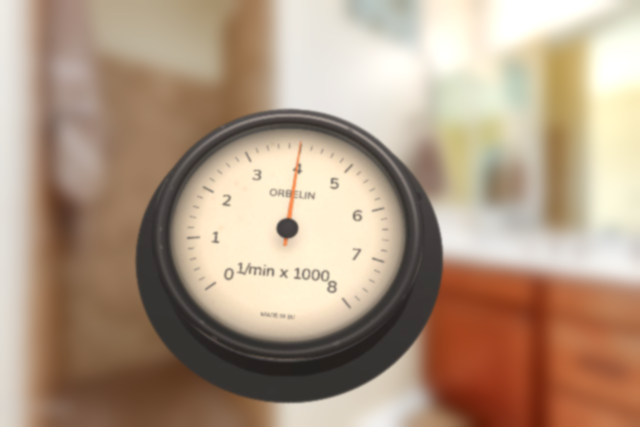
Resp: {"value": 4000, "unit": "rpm"}
